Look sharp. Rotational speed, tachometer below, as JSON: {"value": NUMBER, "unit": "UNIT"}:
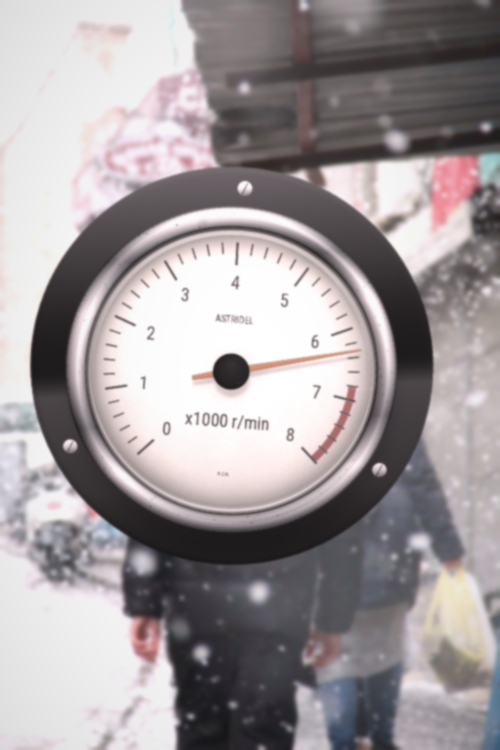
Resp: {"value": 6300, "unit": "rpm"}
